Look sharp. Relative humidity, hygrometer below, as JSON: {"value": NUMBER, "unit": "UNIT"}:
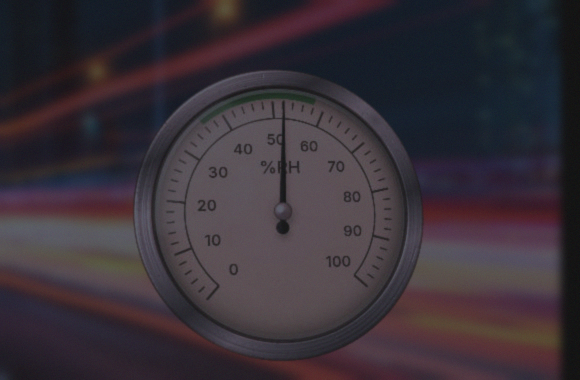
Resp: {"value": 52, "unit": "%"}
